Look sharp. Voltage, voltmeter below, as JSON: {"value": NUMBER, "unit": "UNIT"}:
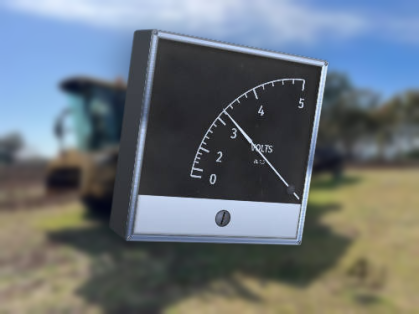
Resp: {"value": 3.2, "unit": "V"}
